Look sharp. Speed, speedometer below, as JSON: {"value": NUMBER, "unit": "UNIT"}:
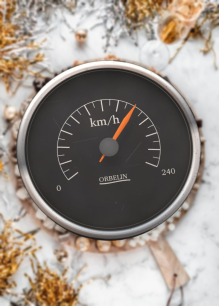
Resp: {"value": 160, "unit": "km/h"}
